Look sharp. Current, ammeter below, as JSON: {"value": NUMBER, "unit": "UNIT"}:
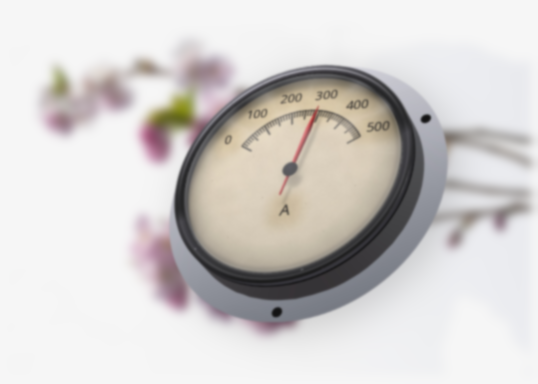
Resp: {"value": 300, "unit": "A"}
